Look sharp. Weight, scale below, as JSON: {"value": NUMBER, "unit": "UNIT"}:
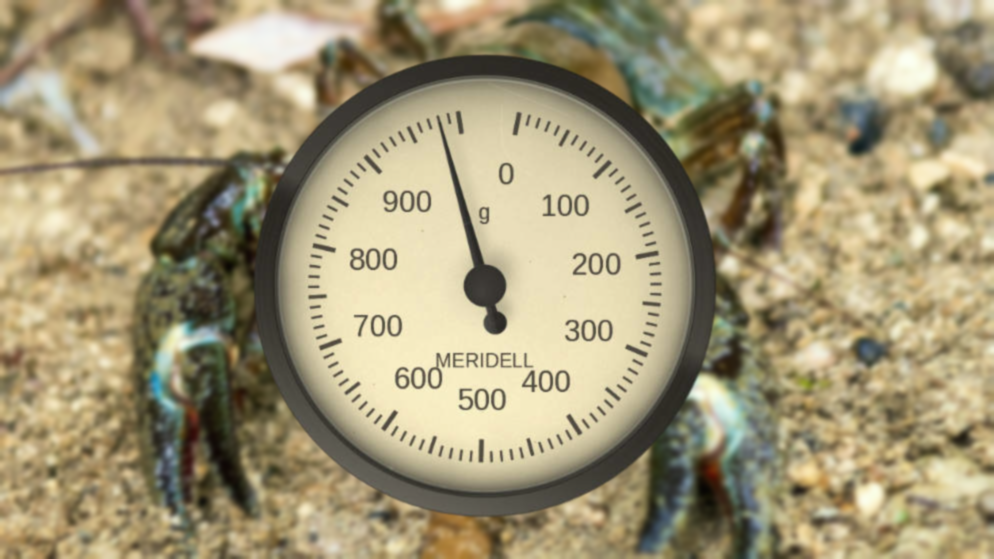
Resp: {"value": 980, "unit": "g"}
